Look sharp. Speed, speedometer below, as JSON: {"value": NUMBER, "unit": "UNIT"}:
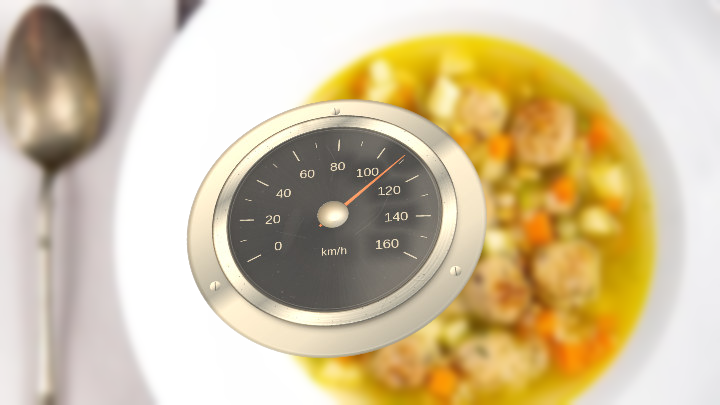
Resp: {"value": 110, "unit": "km/h"}
